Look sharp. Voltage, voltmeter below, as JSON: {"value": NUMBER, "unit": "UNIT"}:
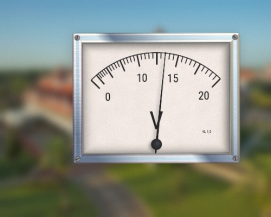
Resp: {"value": 13.5, "unit": "V"}
